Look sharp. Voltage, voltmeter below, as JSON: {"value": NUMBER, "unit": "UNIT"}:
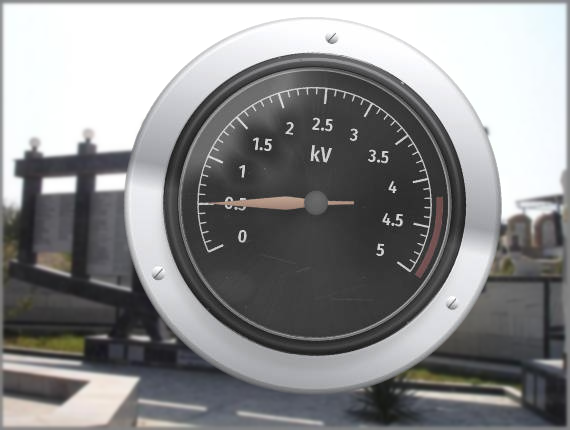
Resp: {"value": 0.5, "unit": "kV"}
